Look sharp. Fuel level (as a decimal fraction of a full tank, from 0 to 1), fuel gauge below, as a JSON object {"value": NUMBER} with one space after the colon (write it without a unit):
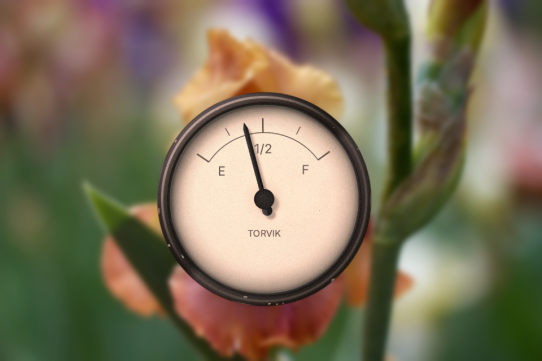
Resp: {"value": 0.375}
